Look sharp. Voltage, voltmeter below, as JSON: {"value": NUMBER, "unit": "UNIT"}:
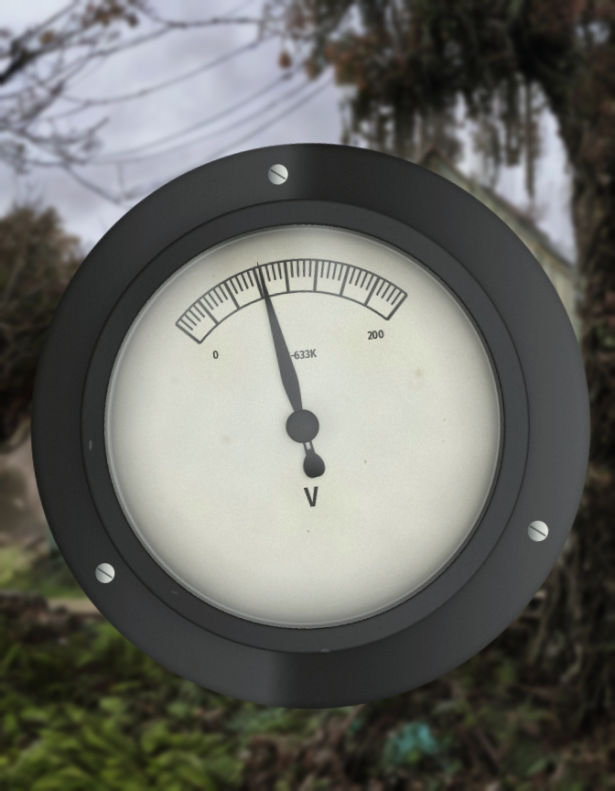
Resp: {"value": 80, "unit": "V"}
